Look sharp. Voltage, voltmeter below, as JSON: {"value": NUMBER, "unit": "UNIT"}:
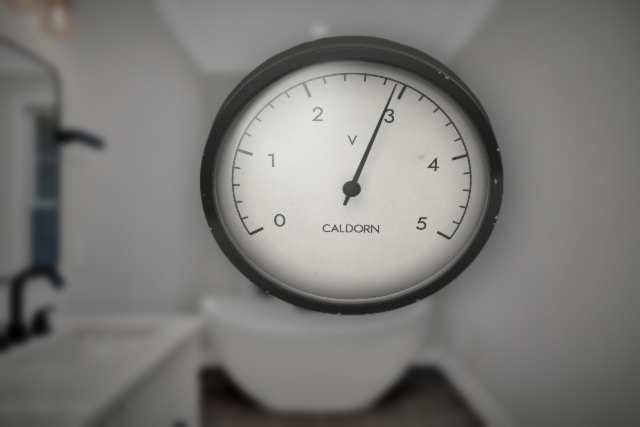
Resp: {"value": 2.9, "unit": "V"}
